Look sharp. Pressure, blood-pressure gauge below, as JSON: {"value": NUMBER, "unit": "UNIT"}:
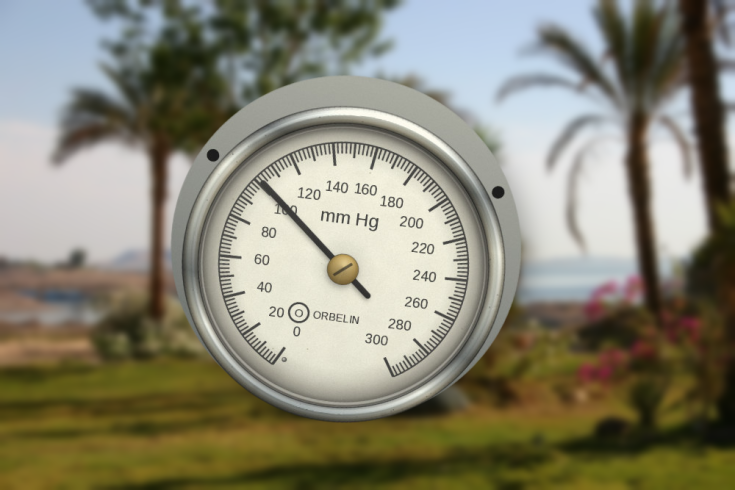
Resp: {"value": 102, "unit": "mmHg"}
